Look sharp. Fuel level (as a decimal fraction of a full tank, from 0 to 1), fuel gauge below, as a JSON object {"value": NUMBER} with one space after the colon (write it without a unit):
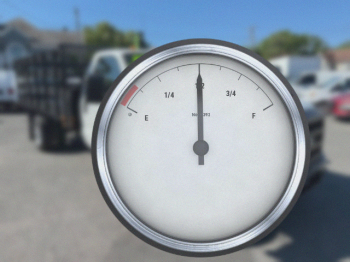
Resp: {"value": 0.5}
